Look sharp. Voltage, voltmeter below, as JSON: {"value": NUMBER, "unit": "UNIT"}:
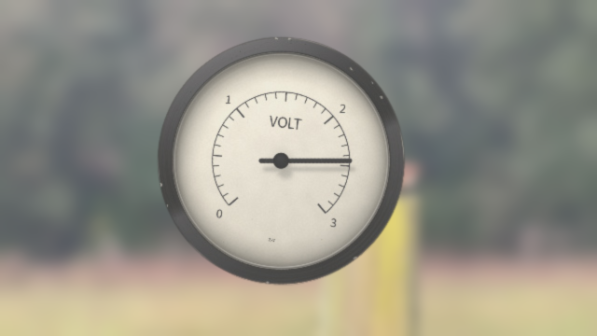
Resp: {"value": 2.45, "unit": "V"}
